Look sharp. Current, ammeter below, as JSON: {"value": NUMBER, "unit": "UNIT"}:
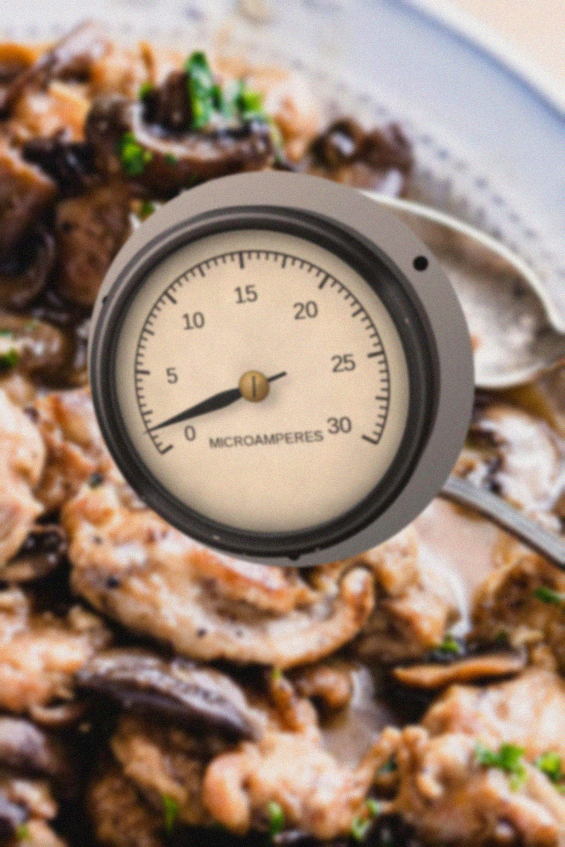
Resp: {"value": 1.5, "unit": "µA"}
